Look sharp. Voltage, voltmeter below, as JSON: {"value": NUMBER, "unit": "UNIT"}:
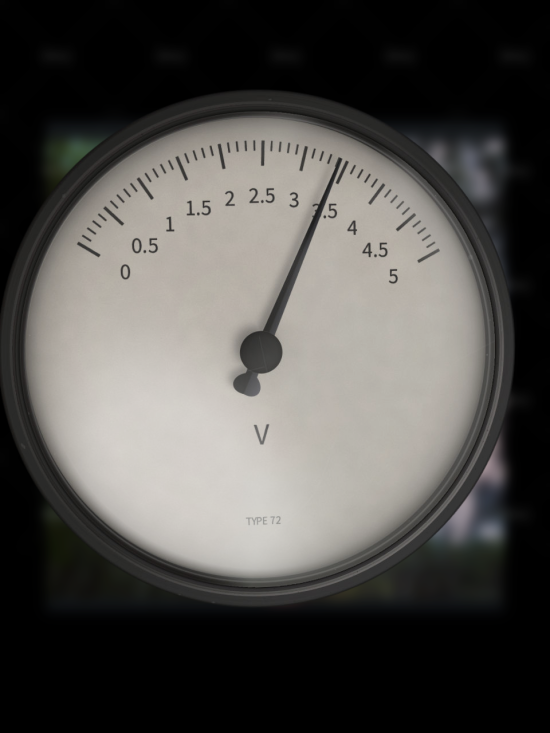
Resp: {"value": 3.4, "unit": "V"}
